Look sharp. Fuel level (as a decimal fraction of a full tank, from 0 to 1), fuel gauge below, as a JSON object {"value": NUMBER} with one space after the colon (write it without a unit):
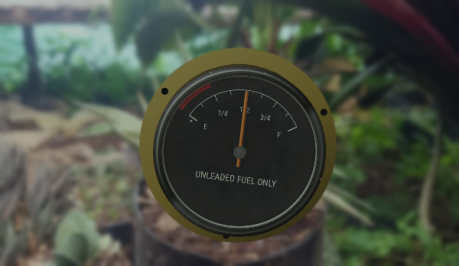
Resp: {"value": 0.5}
